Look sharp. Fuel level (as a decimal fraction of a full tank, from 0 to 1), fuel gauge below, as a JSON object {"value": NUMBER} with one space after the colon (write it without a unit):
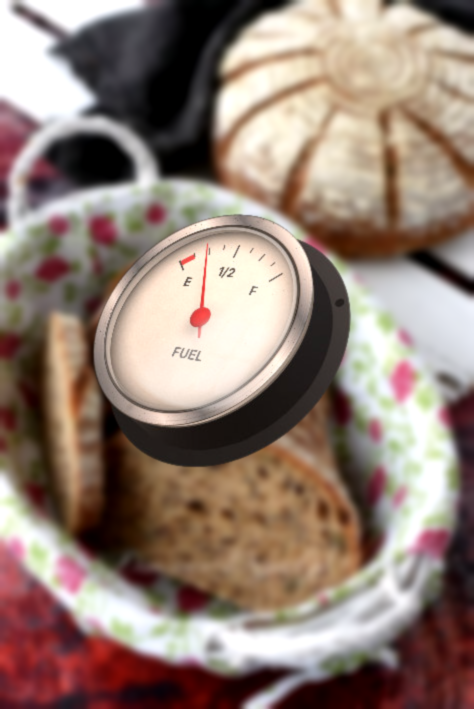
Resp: {"value": 0.25}
